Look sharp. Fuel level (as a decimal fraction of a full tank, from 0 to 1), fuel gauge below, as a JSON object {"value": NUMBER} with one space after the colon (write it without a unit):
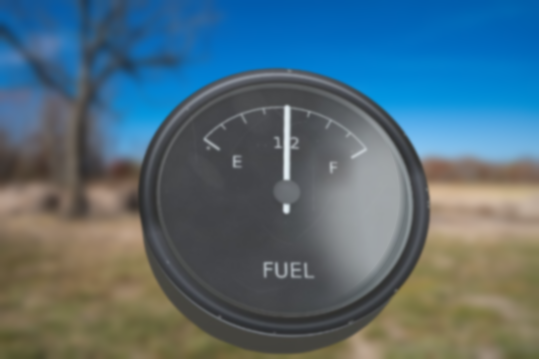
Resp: {"value": 0.5}
